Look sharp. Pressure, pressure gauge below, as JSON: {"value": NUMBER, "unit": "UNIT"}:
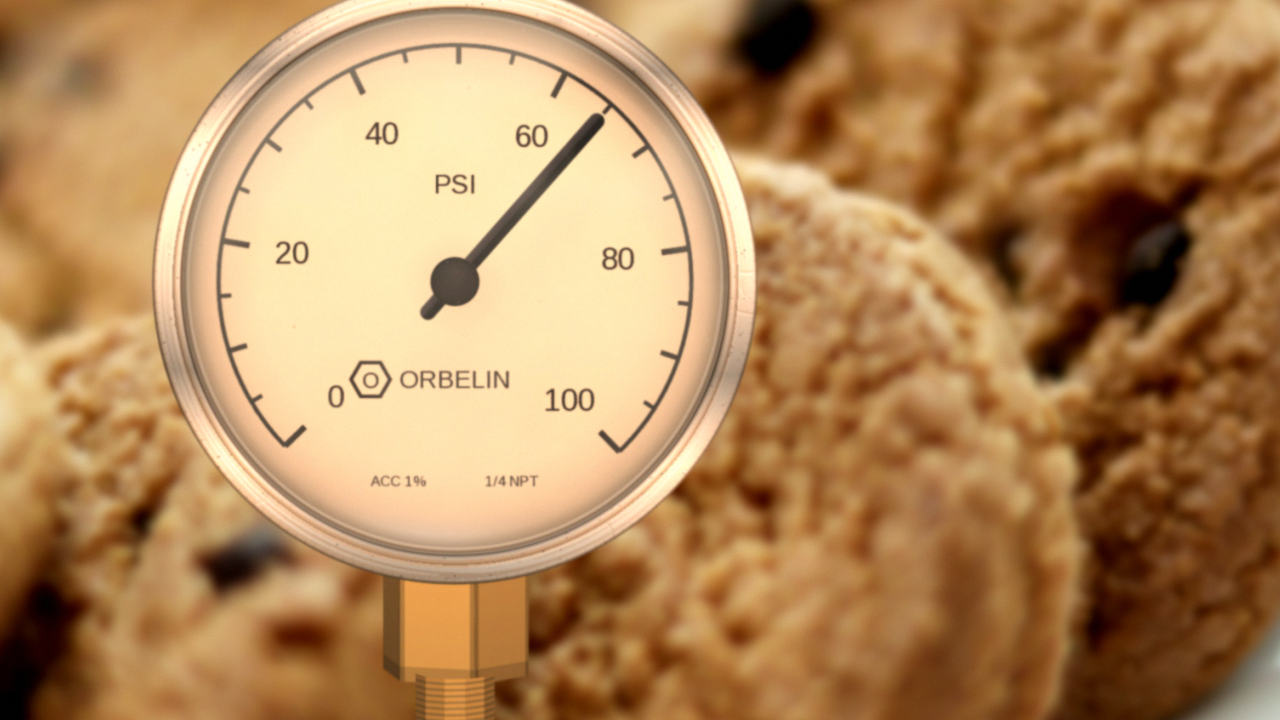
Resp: {"value": 65, "unit": "psi"}
